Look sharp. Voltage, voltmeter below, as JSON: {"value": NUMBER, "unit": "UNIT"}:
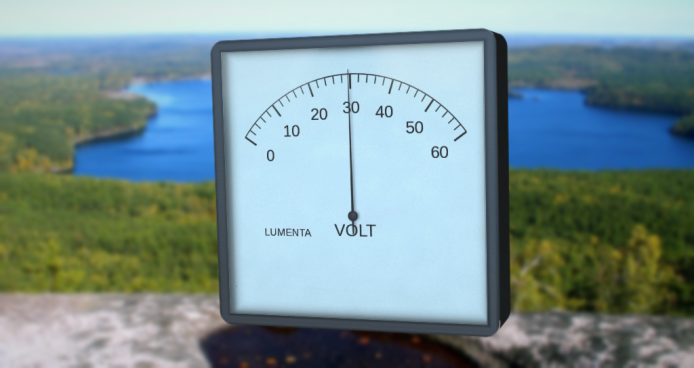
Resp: {"value": 30, "unit": "V"}
